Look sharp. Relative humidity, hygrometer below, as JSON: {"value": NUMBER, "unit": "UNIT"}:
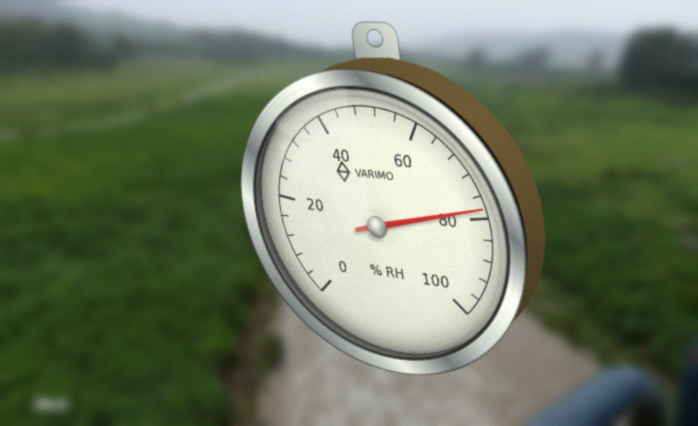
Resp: {"value": 78, "unit": "%"}
